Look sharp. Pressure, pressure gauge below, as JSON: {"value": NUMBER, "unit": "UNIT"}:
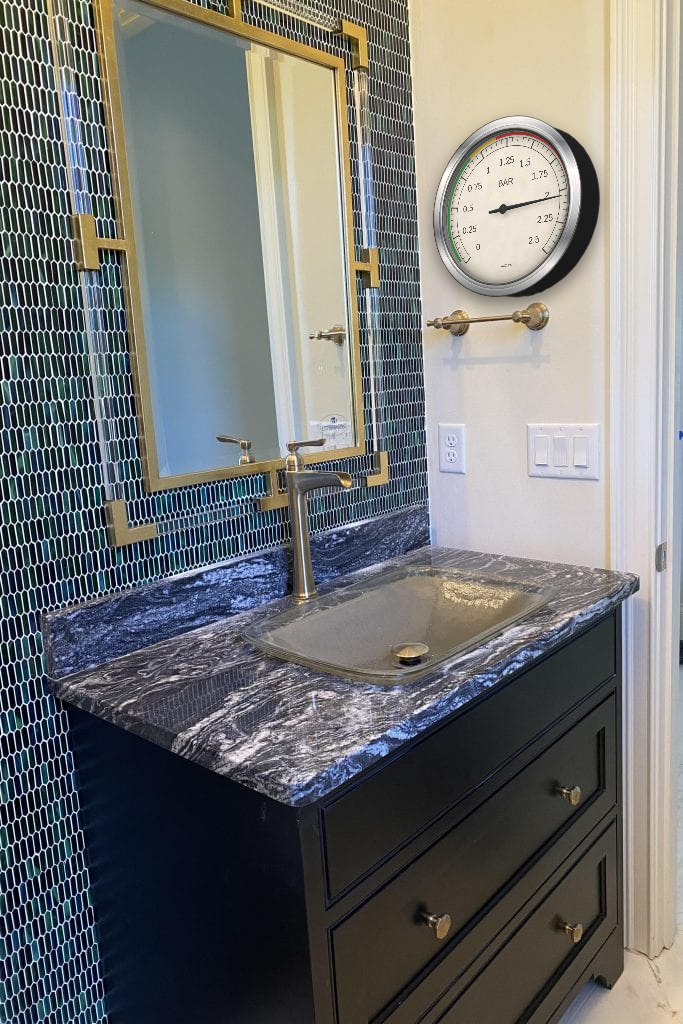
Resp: {"value": 2.05, "unit": "bar"}
